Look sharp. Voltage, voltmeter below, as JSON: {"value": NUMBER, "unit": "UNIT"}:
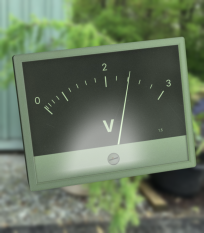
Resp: {"value": 2.4, "unit": "V"}
